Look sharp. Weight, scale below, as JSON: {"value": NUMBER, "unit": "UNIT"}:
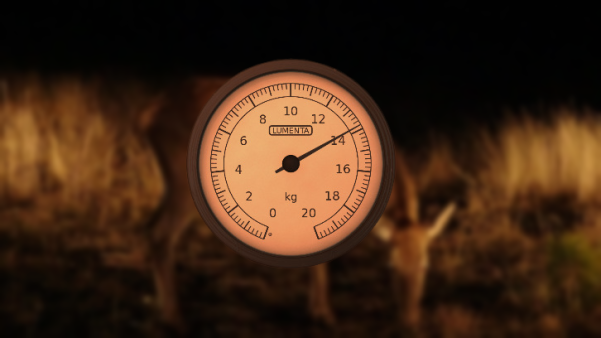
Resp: {"value": 13.8, "unit": "kg"}
